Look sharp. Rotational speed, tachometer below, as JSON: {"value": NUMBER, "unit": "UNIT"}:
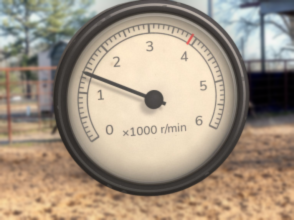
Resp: {"value": 1400, "unit": "rpm"}
